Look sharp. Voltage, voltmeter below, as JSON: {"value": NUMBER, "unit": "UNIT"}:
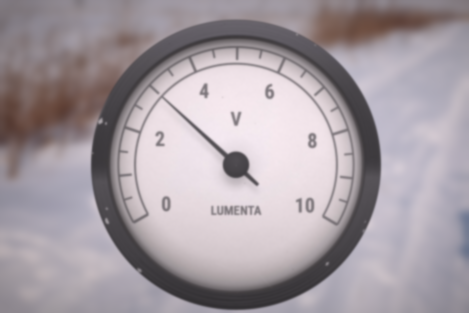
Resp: {"value": 3, "unit": "V"}
